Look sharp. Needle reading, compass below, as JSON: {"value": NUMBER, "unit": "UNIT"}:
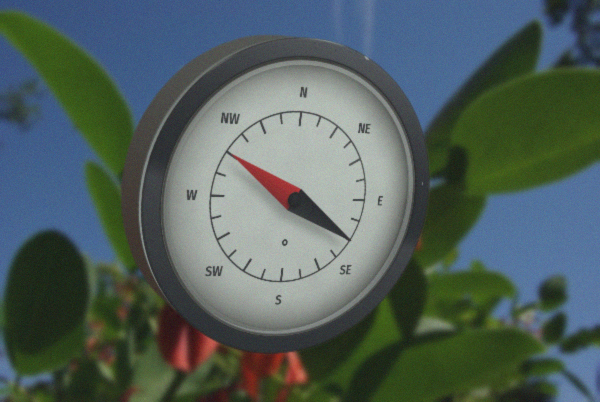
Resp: {"value": 300, "unit": "°"}
